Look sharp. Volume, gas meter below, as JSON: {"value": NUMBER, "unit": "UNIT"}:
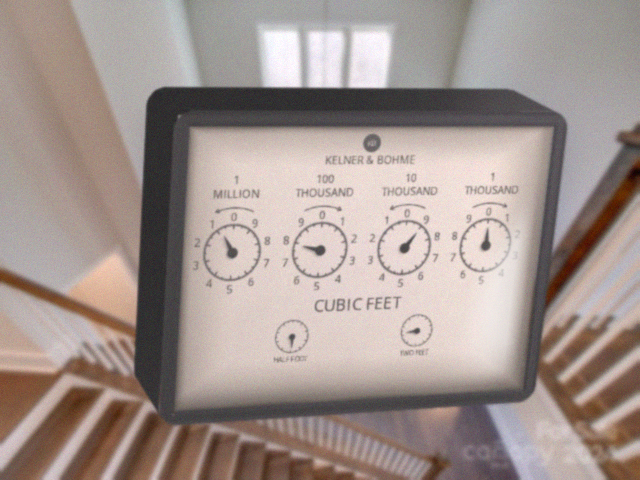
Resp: {"value": 79000, "unit": "ft³"}
